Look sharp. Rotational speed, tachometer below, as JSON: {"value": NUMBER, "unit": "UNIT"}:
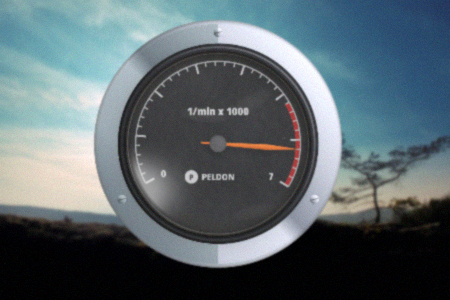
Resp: {"value": 6200, "unit": "rpm"}
